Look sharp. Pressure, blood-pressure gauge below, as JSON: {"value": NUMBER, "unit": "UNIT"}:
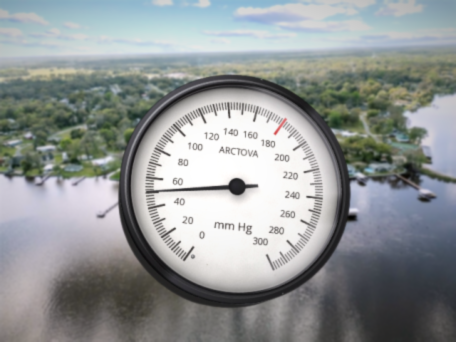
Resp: {"value": 50, "unit": "mmHg"}
